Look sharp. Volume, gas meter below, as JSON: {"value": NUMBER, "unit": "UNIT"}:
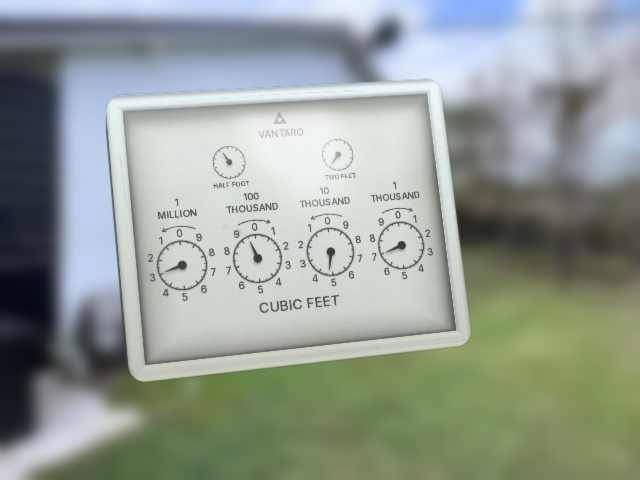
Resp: {"value": 294700, "unit": "ft³"}
